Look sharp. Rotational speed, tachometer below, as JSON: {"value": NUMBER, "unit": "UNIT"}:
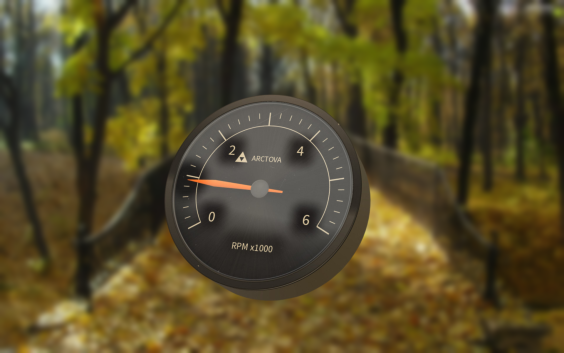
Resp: {"value": 900, "unit": "rpm"}
